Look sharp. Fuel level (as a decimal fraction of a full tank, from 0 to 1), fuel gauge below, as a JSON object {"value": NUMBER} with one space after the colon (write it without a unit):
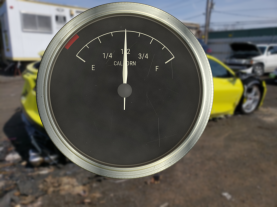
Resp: {"value": 0.5}
